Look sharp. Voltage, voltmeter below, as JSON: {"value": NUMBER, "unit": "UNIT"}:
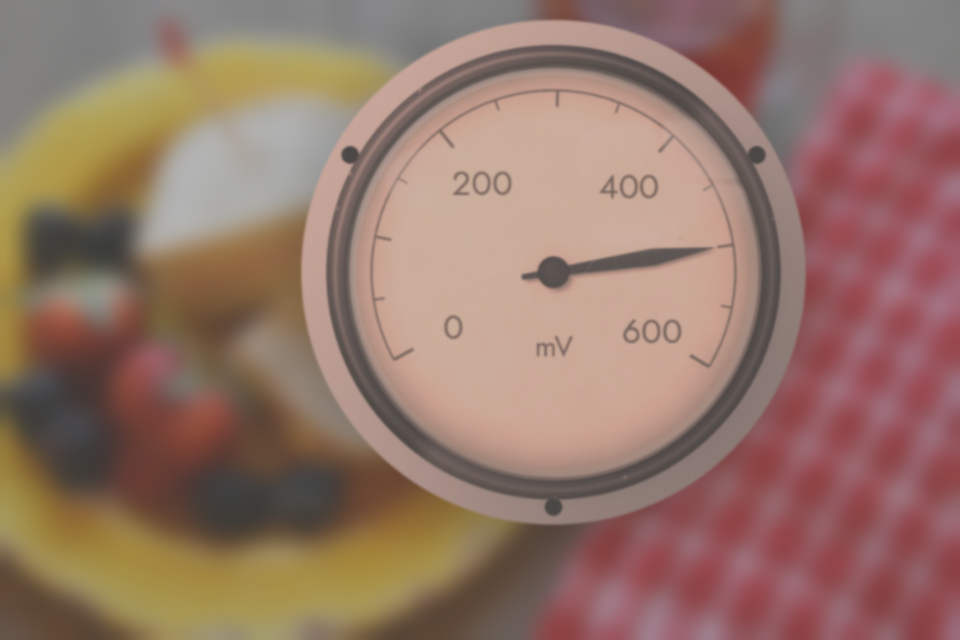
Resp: {"value": 500, "unit": "mV"}
